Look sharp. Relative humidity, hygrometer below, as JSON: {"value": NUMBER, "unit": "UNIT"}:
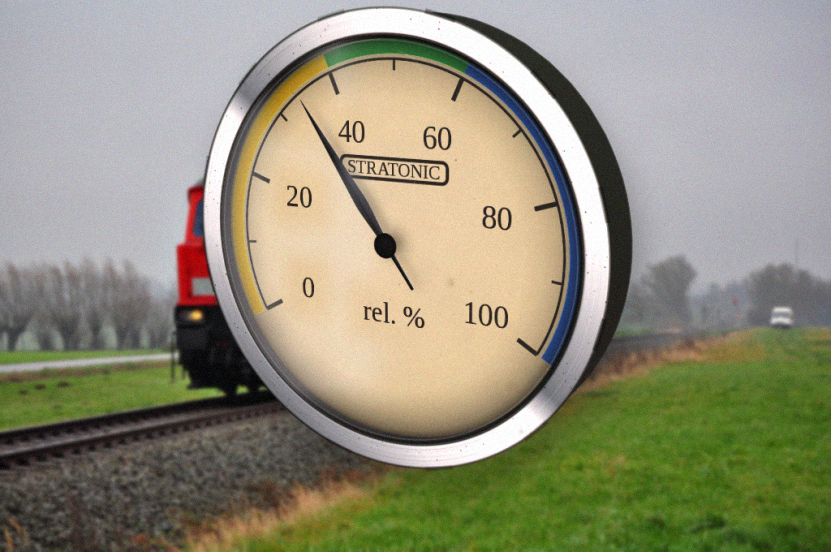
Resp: {"value": 35, "unit": "%"}
